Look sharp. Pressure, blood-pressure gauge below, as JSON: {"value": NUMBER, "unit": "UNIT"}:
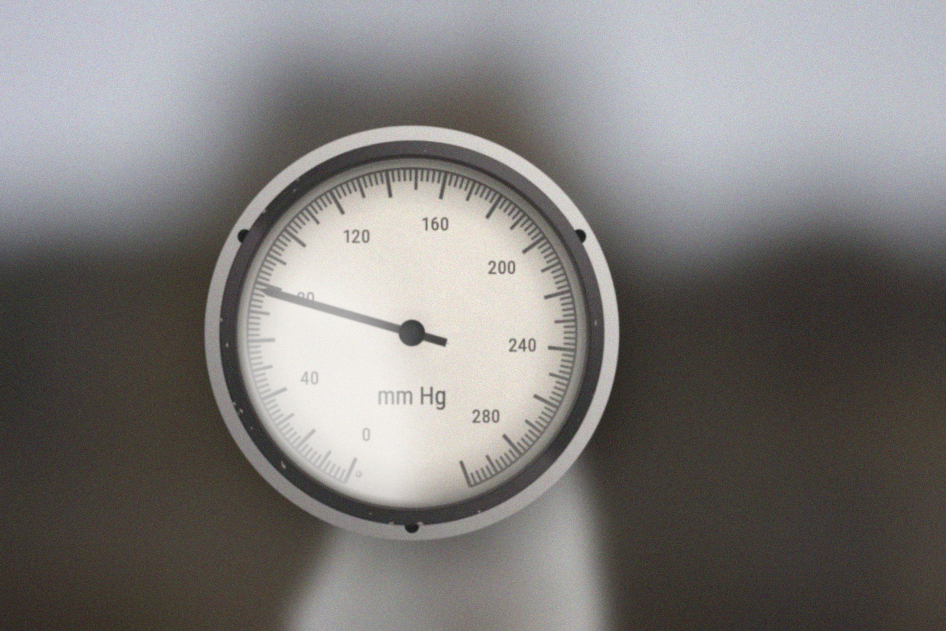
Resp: {"value": 78, "unit": "mmHg"}
